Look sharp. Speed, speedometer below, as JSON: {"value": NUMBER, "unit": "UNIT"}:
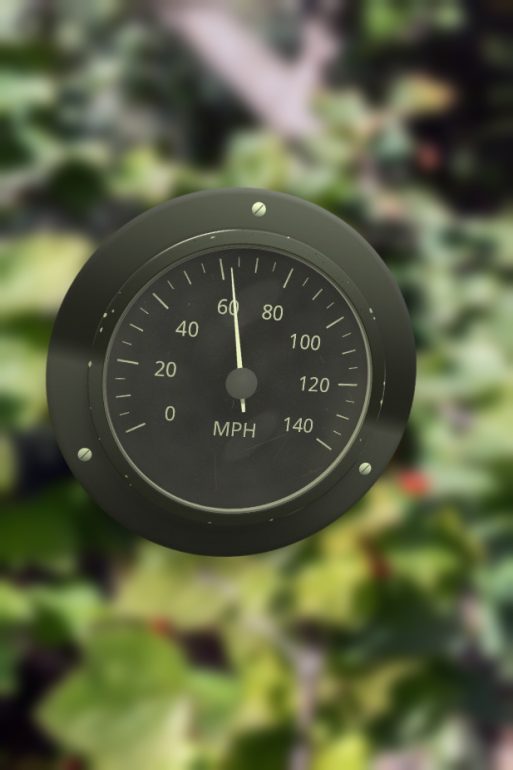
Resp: {"value": 62.5, "unit": "mph"}
